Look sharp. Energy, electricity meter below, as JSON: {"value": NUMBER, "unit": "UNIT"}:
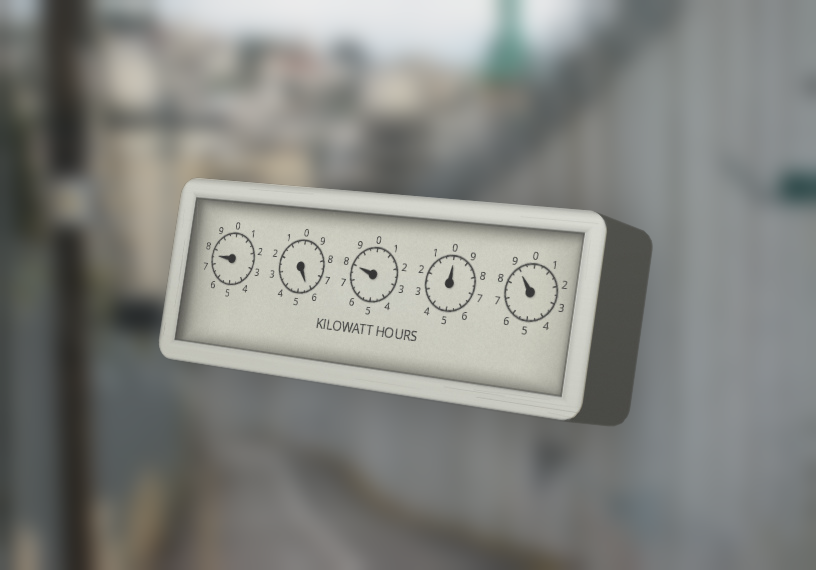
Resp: {"value": 75799, "unit": "kWh"}
